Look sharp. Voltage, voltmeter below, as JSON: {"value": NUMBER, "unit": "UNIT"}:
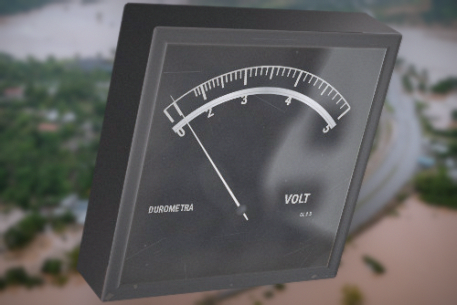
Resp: {"value": 1, "unit": "V"}
